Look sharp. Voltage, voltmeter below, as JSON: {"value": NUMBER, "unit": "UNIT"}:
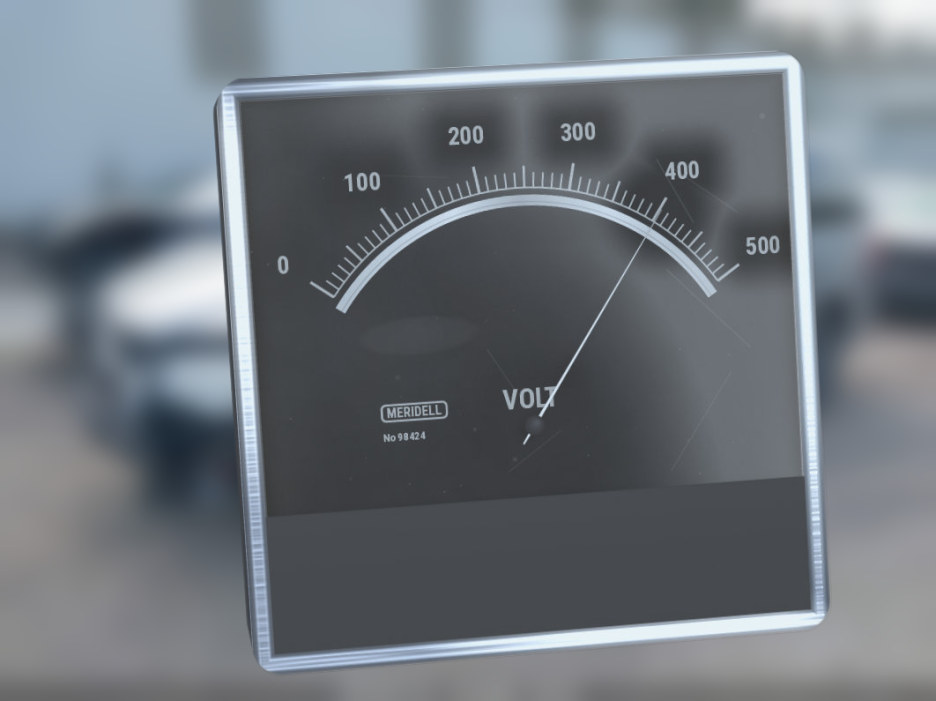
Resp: {"value": 400, "unit": "V"}
